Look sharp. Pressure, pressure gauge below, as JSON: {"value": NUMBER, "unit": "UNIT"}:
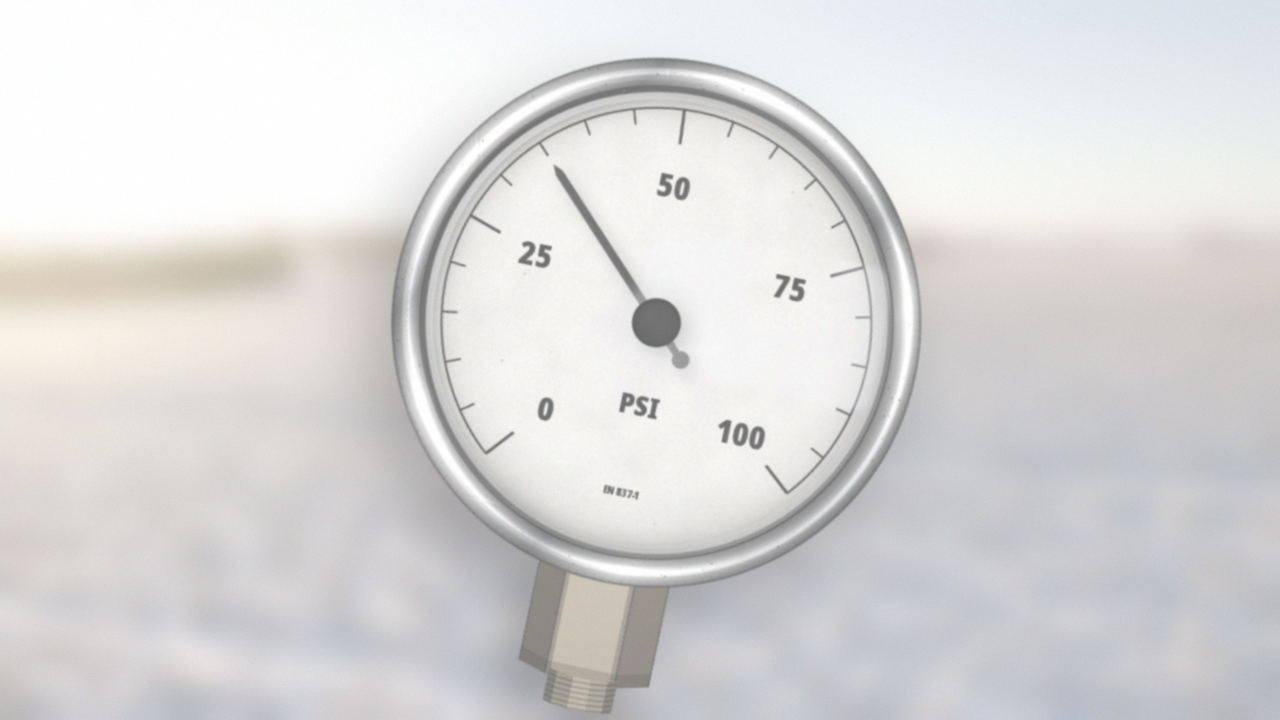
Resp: {"value": 35, "unit": "psi"}
